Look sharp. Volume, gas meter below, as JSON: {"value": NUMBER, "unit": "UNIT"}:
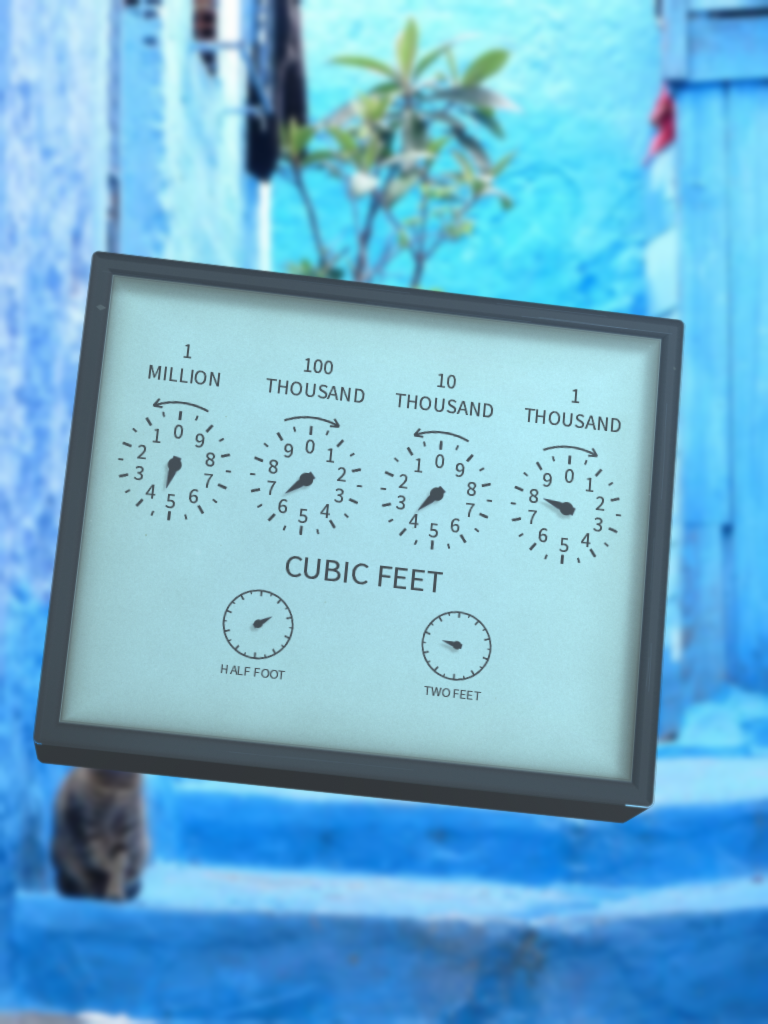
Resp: {"value": 463800, "unit": "ft³"}
